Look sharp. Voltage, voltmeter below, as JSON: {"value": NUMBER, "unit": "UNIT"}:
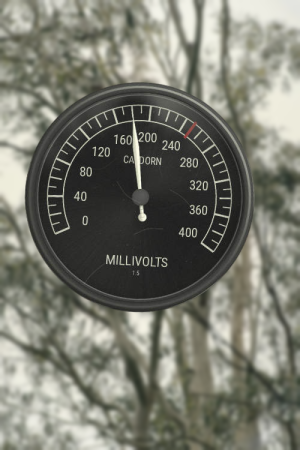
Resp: {"value": 180, "unit": "mV"}
